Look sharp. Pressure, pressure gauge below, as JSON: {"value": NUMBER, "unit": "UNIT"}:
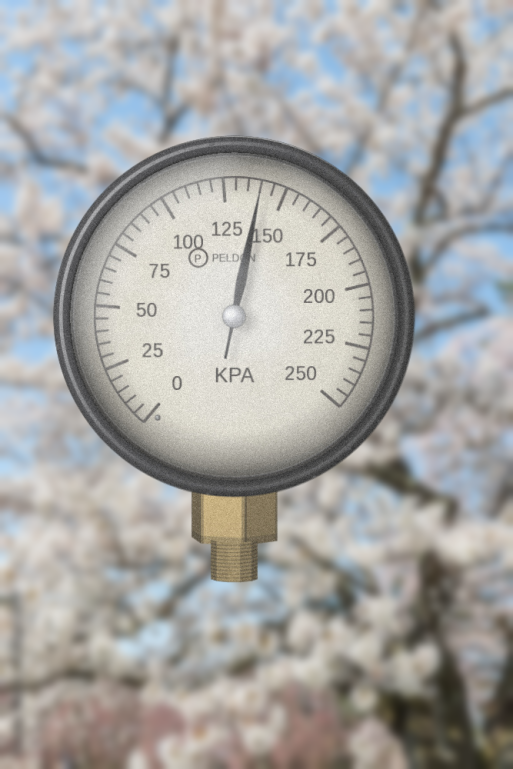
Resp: {"value": 140, "unit": "kPa"}
